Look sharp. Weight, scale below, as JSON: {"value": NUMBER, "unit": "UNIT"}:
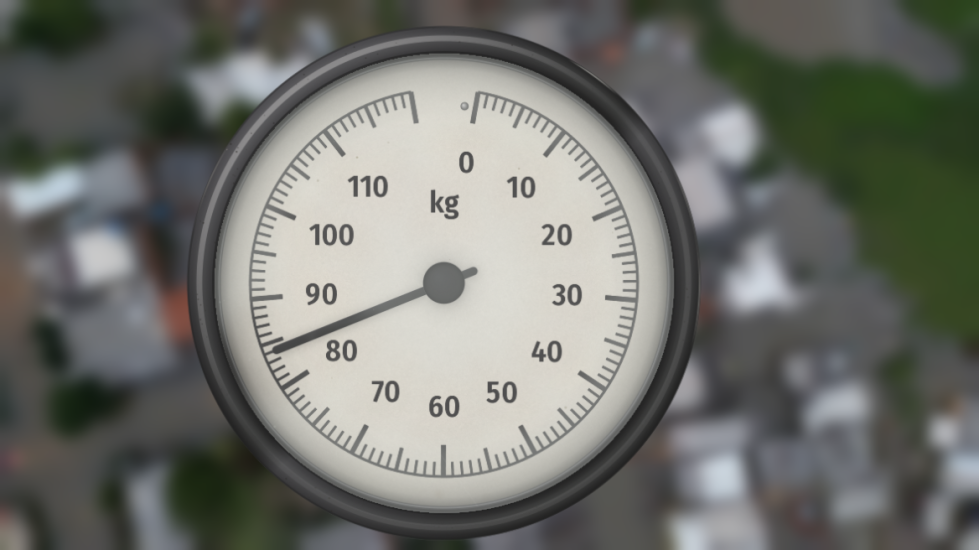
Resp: {"value": 84, "unit": "kg"}
